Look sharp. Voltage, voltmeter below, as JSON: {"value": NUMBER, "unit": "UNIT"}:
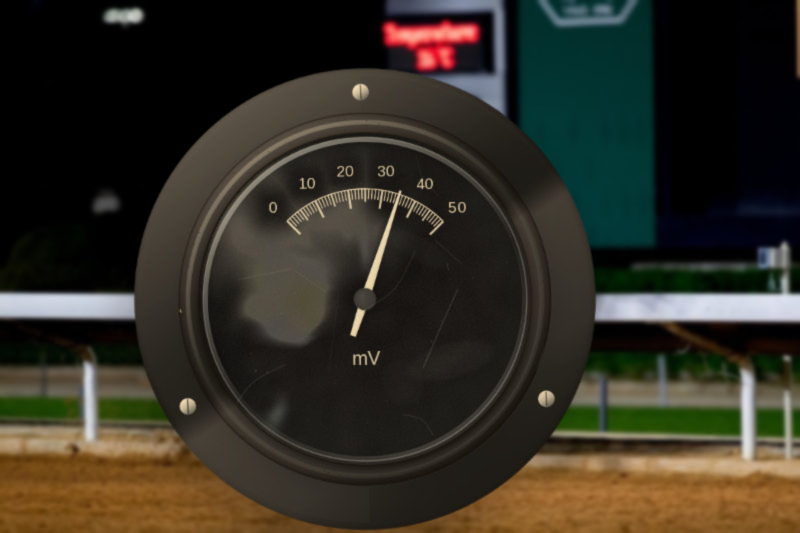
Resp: {"value": 35, "unit": "mV"}
